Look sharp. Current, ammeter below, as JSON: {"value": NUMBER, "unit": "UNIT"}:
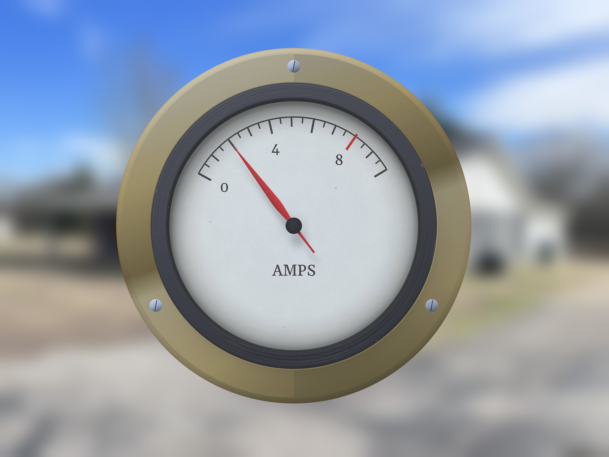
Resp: {"value": 2, "unit": "A"}
